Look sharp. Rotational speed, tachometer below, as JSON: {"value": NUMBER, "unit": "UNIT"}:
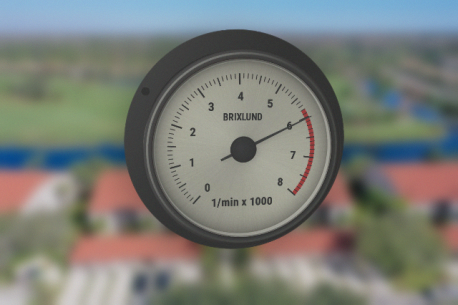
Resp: {"value": 6000, "unit": "rpm"}
